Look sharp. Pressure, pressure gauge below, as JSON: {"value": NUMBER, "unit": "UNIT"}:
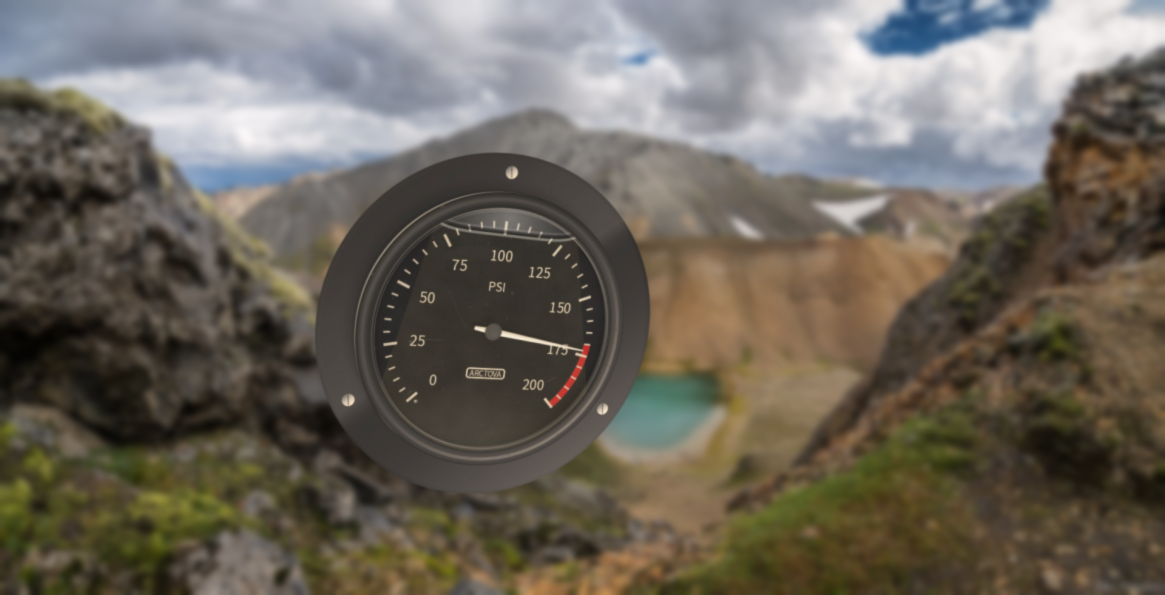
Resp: {"value": 172.5, "unit": "psi"}
